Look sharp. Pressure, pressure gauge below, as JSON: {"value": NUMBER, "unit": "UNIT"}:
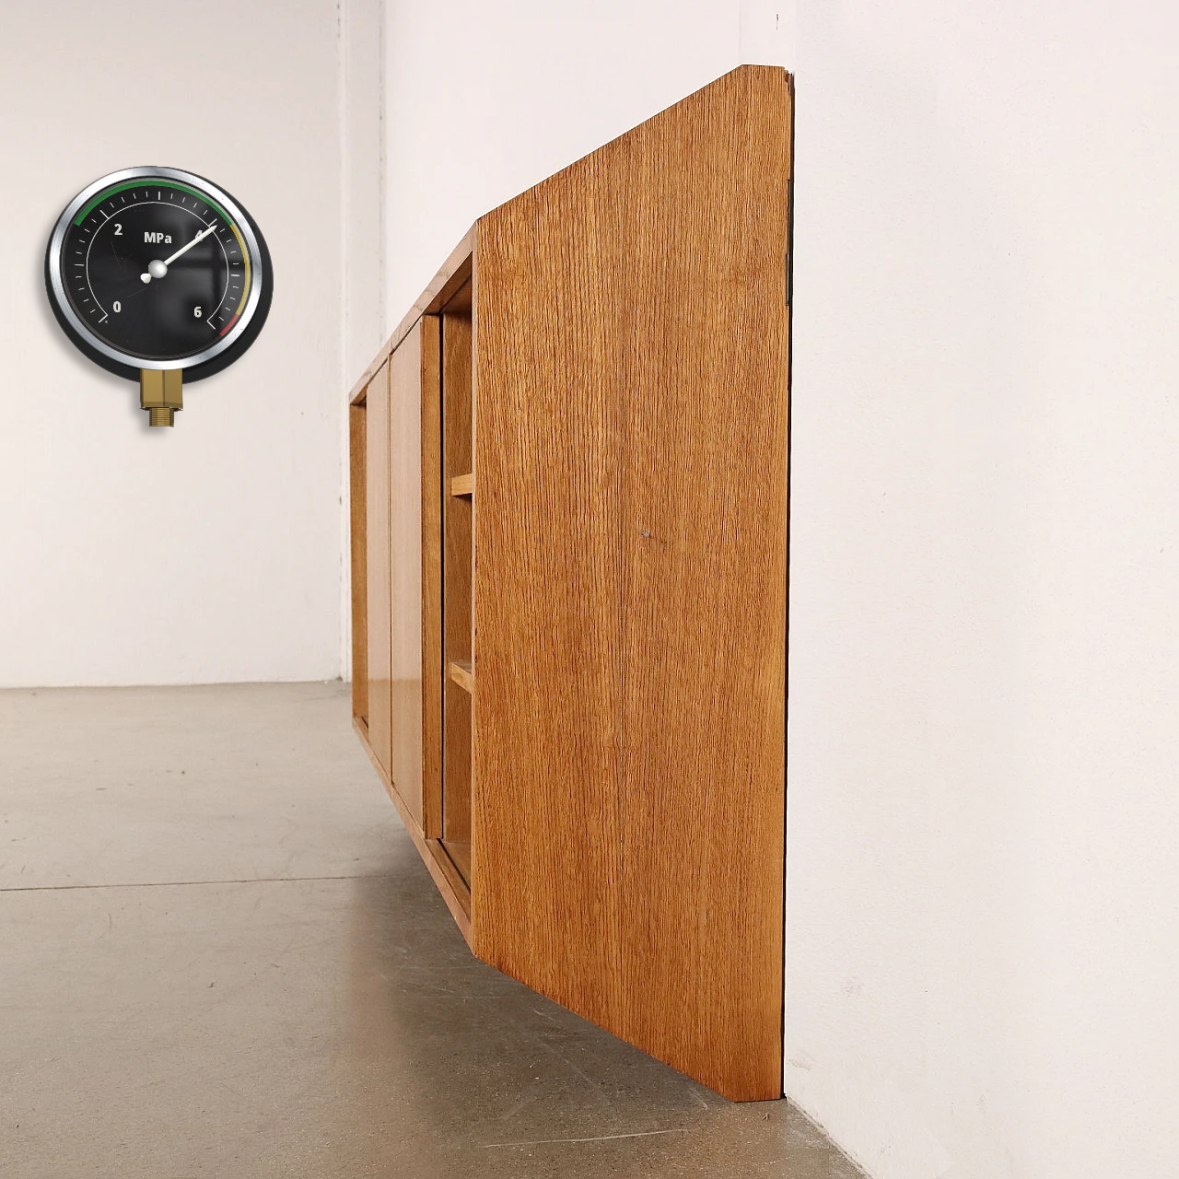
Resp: {"value": 4.1, "unit": "MPa"}
